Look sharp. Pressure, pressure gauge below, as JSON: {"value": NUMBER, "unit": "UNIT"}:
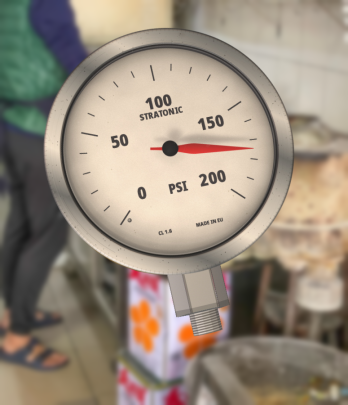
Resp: {"value": 175, "unit": "psi"}
